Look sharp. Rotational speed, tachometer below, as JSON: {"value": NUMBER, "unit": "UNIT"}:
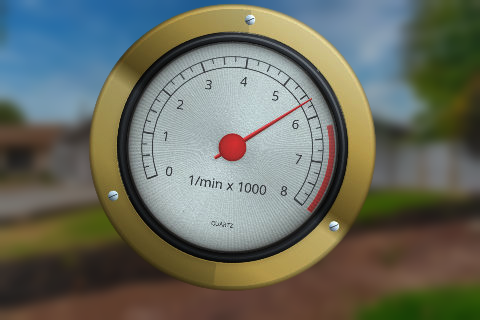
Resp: {"value": 5625, "unit": "rpm"}
